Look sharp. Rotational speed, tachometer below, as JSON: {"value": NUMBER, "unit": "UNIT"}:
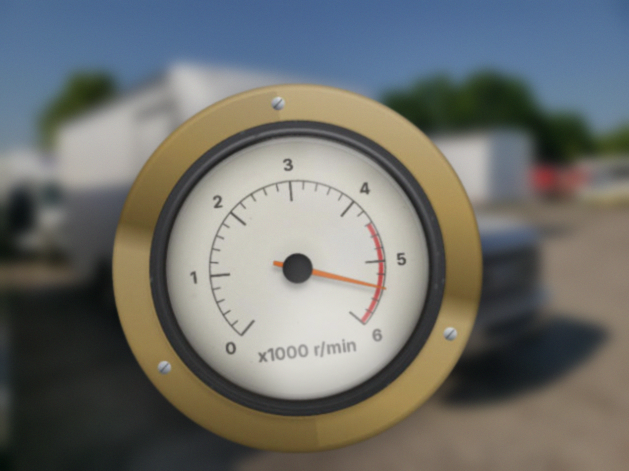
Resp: {"value": 5400, "unit": "rpm"}
